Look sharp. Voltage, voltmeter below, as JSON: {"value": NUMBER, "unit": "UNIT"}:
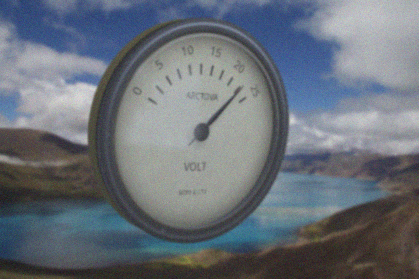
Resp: {"value": 22.5, "unit": "V"}
